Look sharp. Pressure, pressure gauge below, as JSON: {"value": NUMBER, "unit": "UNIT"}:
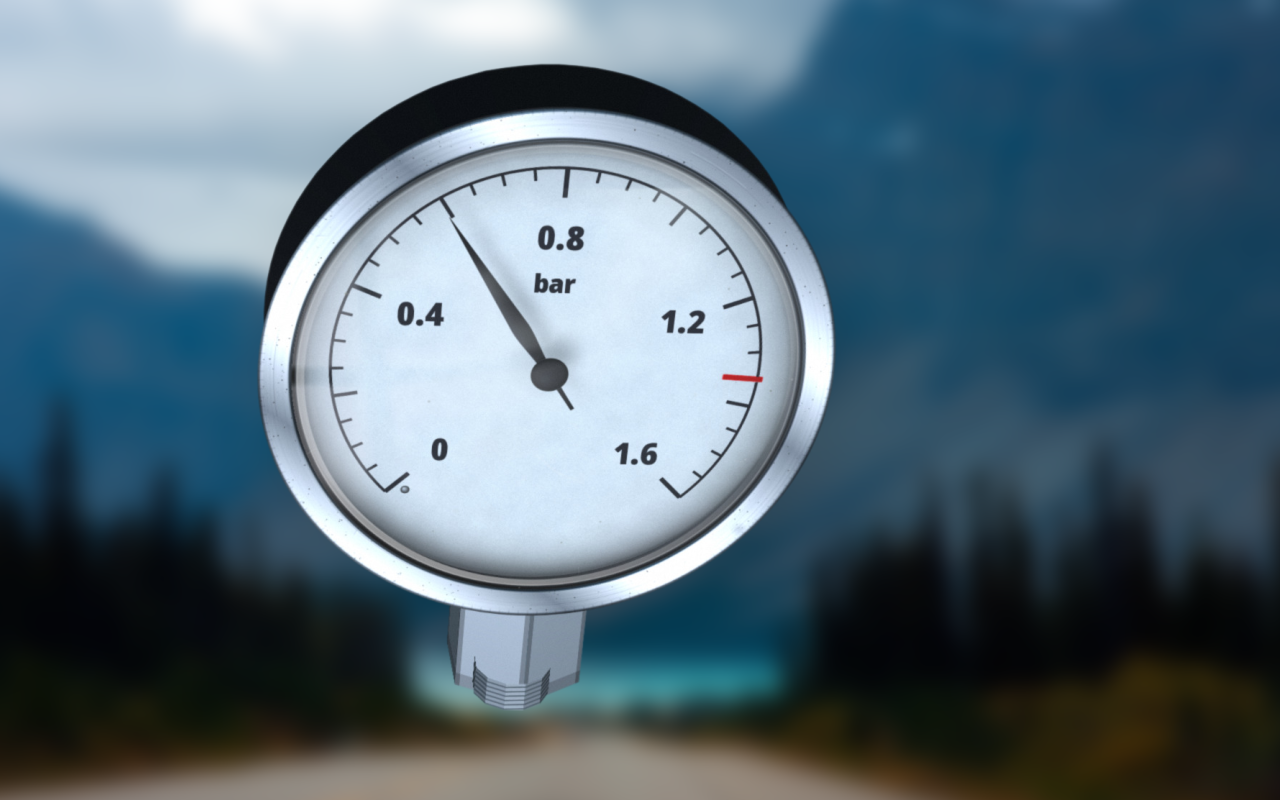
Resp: {"value": 0.6, "unit": "bar"}
